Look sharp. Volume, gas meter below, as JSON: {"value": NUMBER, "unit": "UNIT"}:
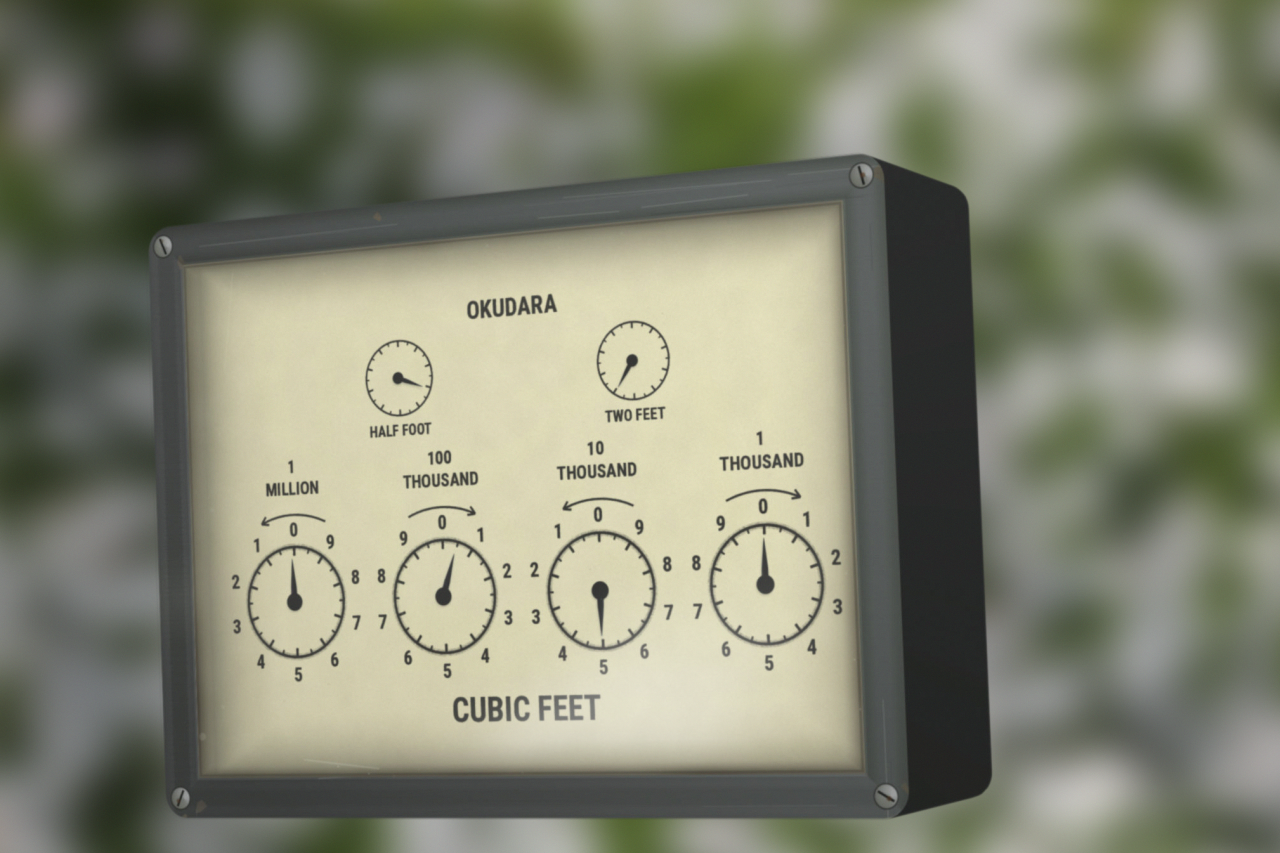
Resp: {"value": 5000, "unit": "ft³"}
